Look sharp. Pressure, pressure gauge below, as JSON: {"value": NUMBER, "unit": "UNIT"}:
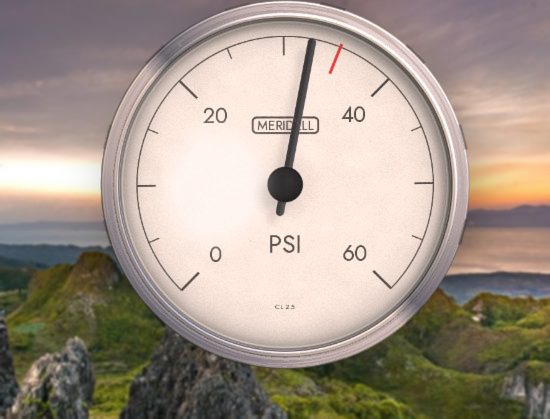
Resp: {"value": 32.5, "unit": "psi"}
